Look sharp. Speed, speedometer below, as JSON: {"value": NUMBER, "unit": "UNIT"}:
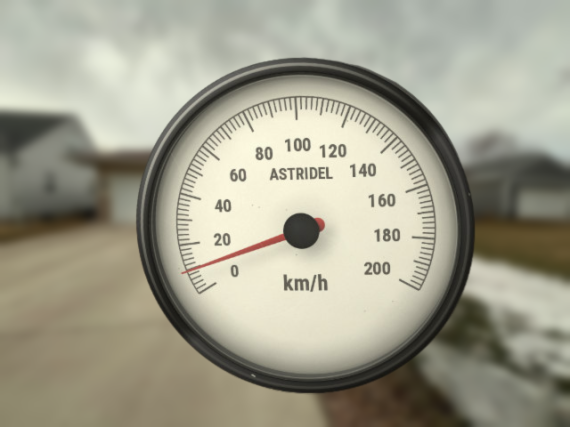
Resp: {"value": 10, "unit": "km/h"}
